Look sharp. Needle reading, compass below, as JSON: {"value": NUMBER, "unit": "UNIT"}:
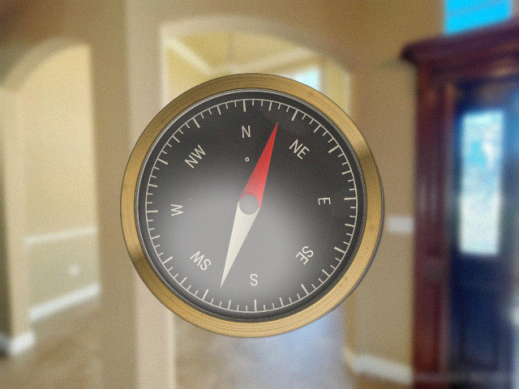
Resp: {"value": 22.5, "unit": "°"}
